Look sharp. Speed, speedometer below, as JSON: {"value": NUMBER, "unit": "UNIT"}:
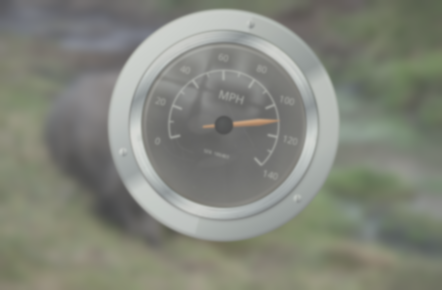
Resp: {"value": 110, "unit": "mph"}
